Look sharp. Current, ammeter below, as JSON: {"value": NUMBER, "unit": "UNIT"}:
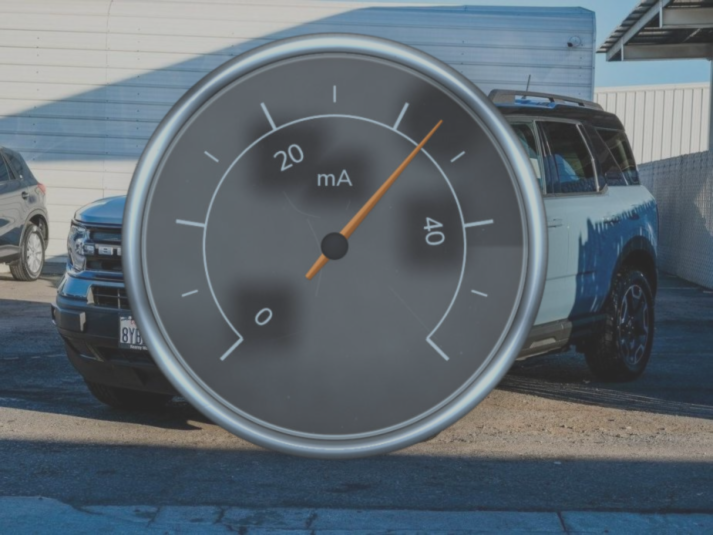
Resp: {"value": 32.5, "unit": "mA"}
